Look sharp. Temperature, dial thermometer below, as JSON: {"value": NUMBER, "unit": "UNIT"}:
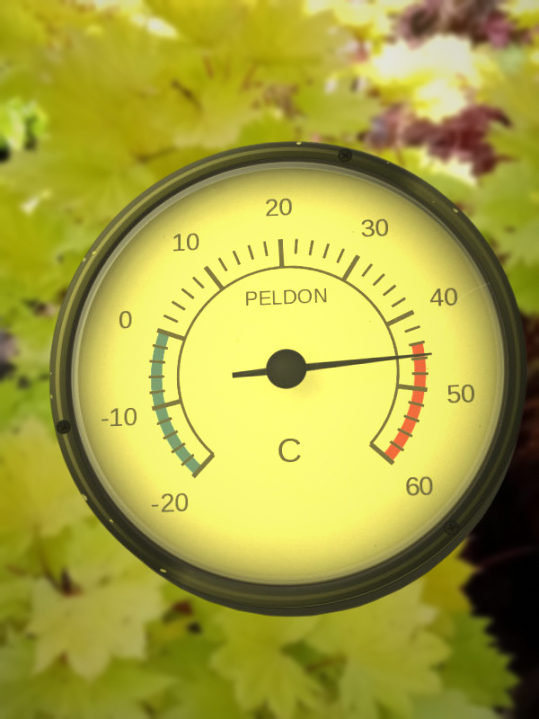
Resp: {"value": 46, "unit": "°C"}
